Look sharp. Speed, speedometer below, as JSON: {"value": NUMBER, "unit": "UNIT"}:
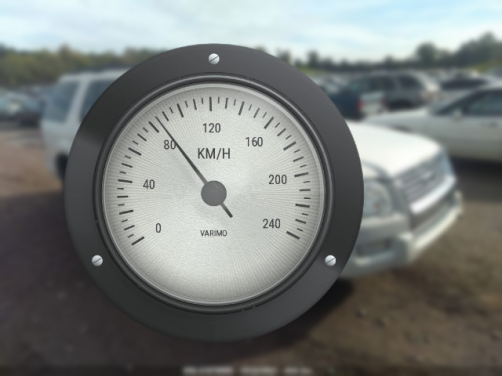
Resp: {"value": 85, "unit": "km/h"}
